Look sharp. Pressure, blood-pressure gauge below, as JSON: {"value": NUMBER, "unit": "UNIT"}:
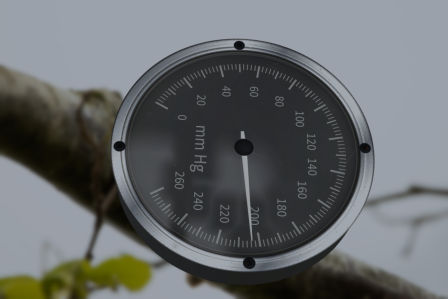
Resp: {"value": 204, "unit": "mmHg"}
